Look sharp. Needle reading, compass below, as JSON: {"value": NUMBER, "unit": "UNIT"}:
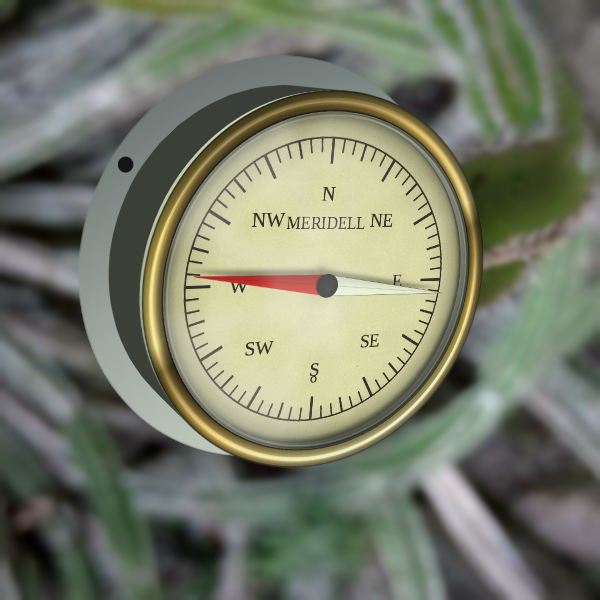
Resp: {"value": 275, "unit": "°"}
